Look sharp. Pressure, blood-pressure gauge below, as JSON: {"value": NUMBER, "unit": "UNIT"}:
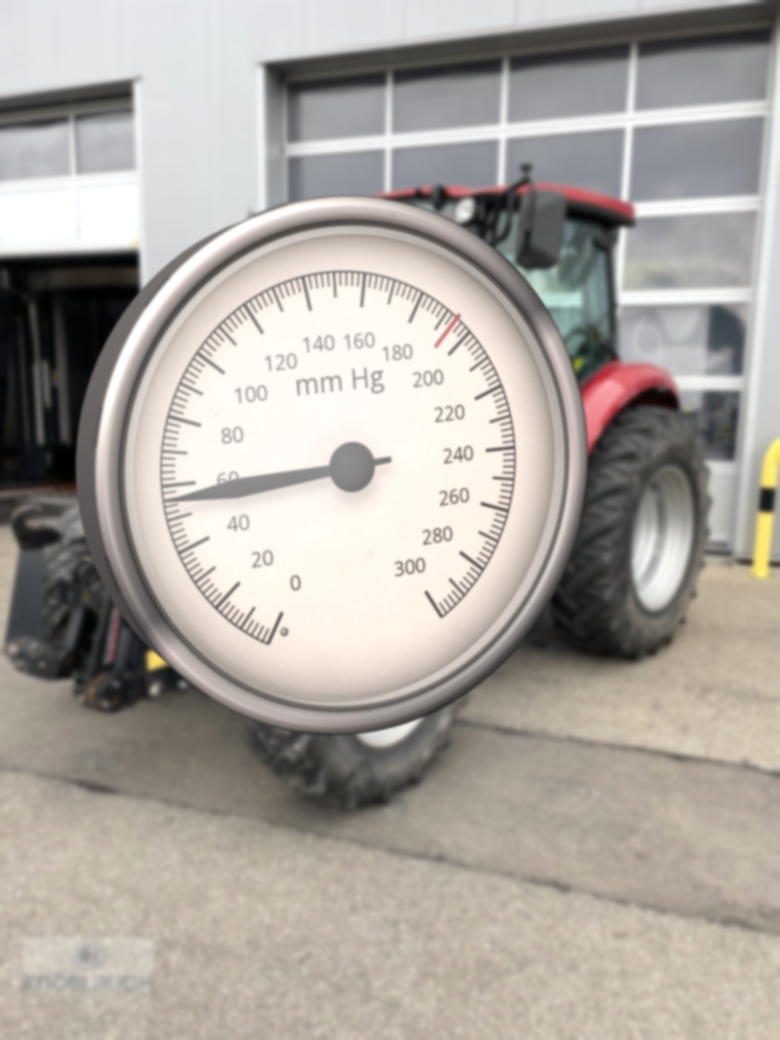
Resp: {"value": 56, "unit": "mmHg"}
